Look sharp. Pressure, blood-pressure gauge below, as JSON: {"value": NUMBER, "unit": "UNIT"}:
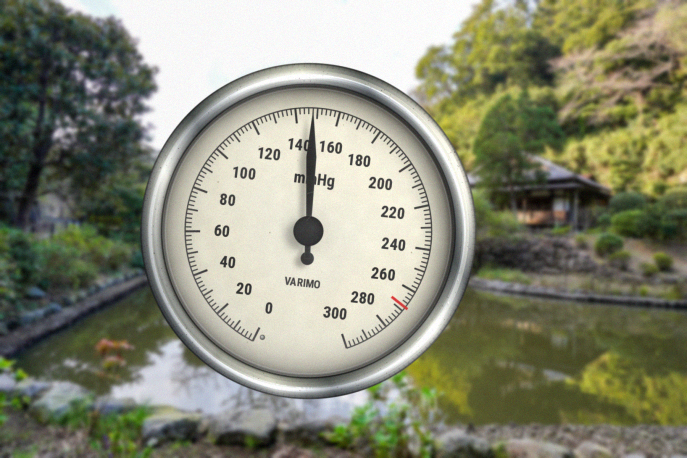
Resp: {"value": 148, "unit": "mmHg"}
